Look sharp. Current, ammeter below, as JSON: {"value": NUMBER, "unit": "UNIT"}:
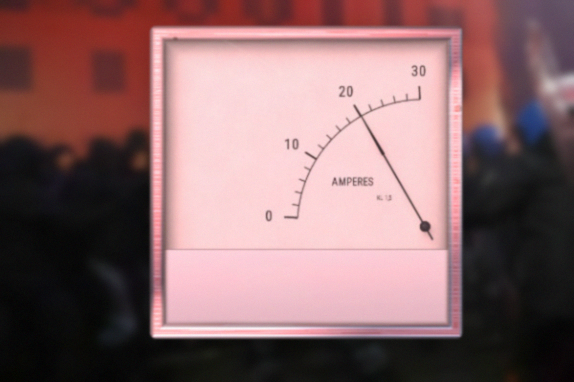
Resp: {"value": 20, "unit": "A"}
